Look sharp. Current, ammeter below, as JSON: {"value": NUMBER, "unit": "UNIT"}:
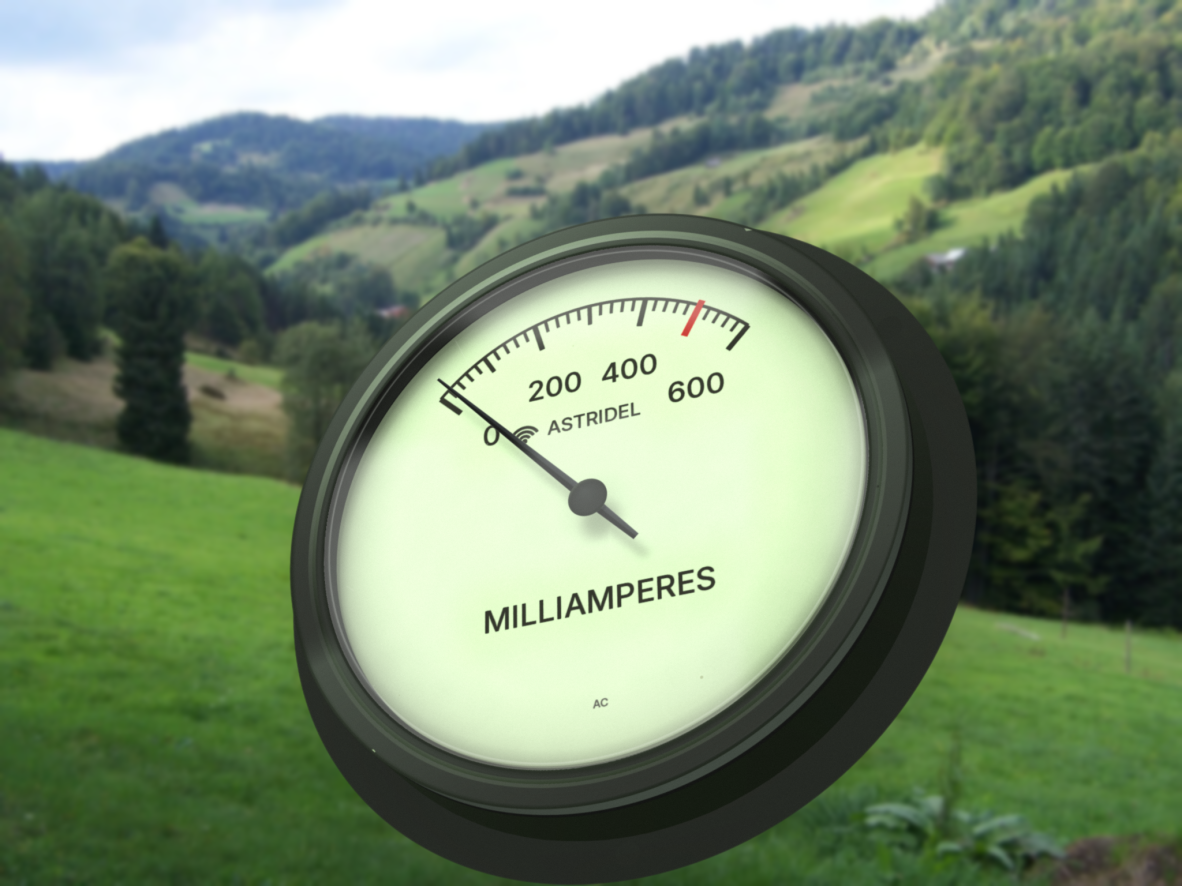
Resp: {"value": 20, "unit": "mA"}
